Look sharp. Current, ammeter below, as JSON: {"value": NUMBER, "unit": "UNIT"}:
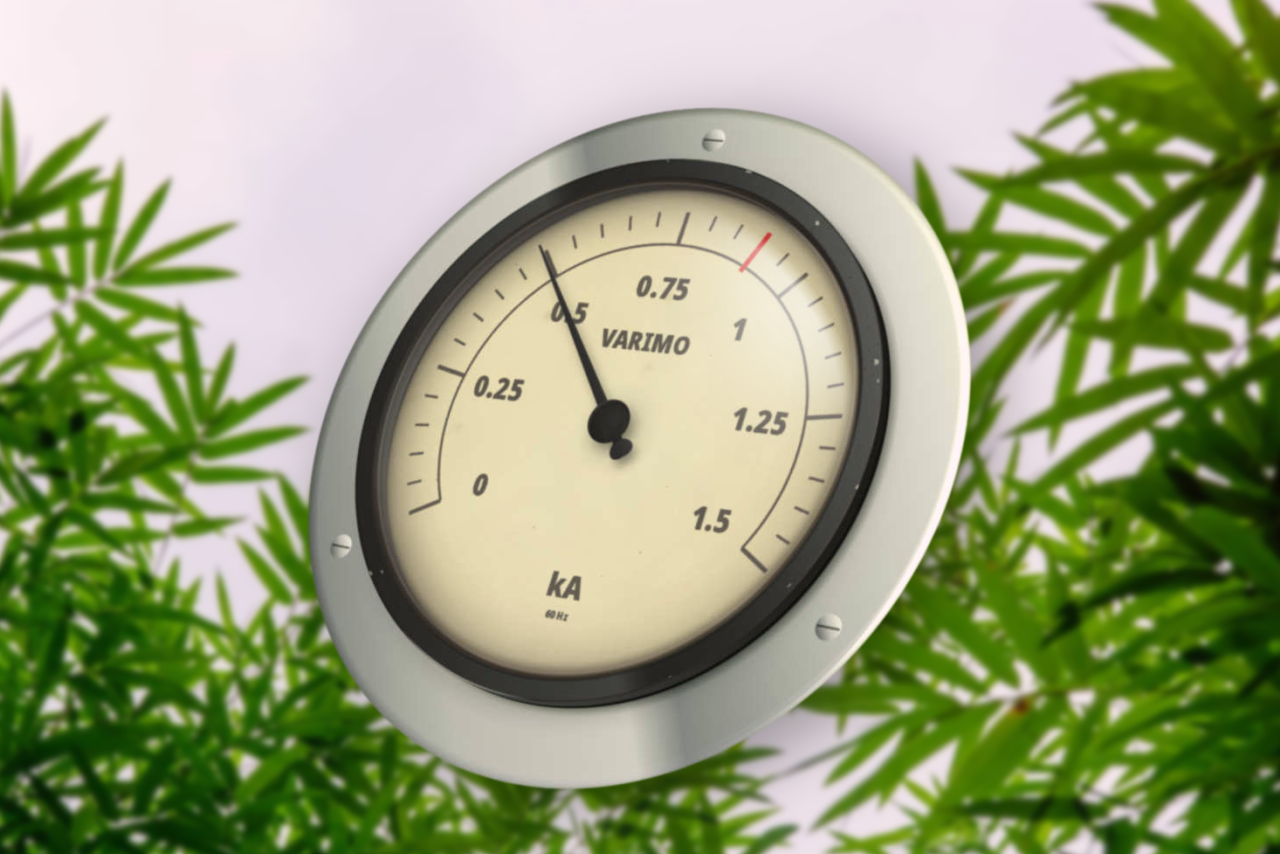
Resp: {"value": 0.5, "unit": "kA"}
